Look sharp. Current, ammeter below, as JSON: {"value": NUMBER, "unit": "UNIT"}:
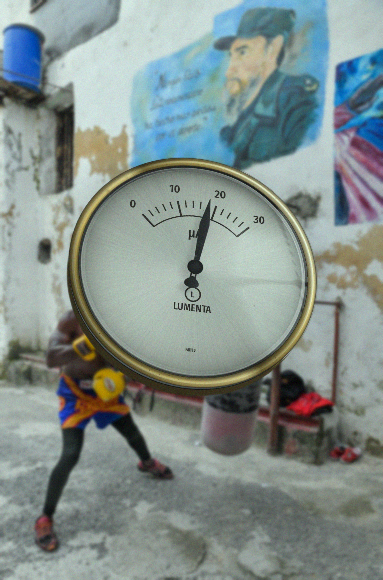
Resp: {"value": 18, "unit": "µA"}
